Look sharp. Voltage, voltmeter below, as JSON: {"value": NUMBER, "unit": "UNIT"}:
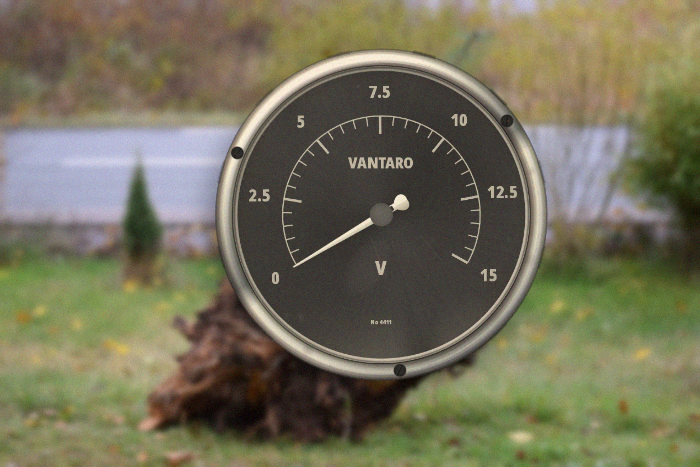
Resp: {"value": 0, "unit": "V"}
